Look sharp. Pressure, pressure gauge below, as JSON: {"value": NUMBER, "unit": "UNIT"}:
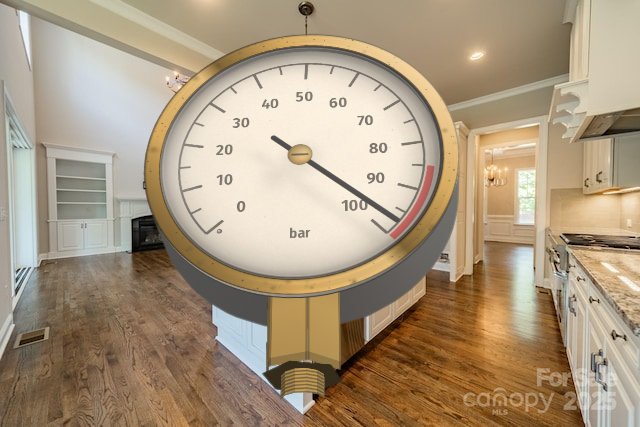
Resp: {"value": 97.5, "unit": "bar"}
